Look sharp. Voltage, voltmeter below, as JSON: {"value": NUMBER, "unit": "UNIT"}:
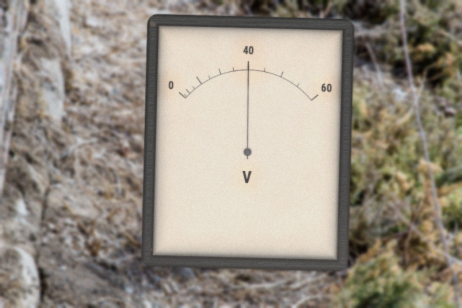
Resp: {"value": 40, "unit": "V"}
